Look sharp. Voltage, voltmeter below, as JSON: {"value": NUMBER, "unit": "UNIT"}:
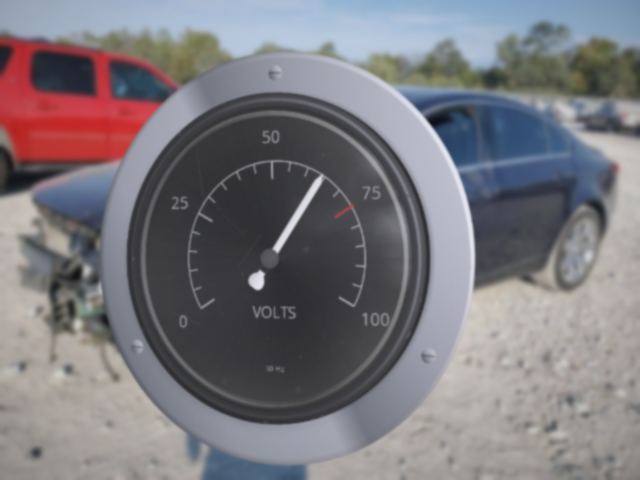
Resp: {"value": 65, "unit": "V"}
